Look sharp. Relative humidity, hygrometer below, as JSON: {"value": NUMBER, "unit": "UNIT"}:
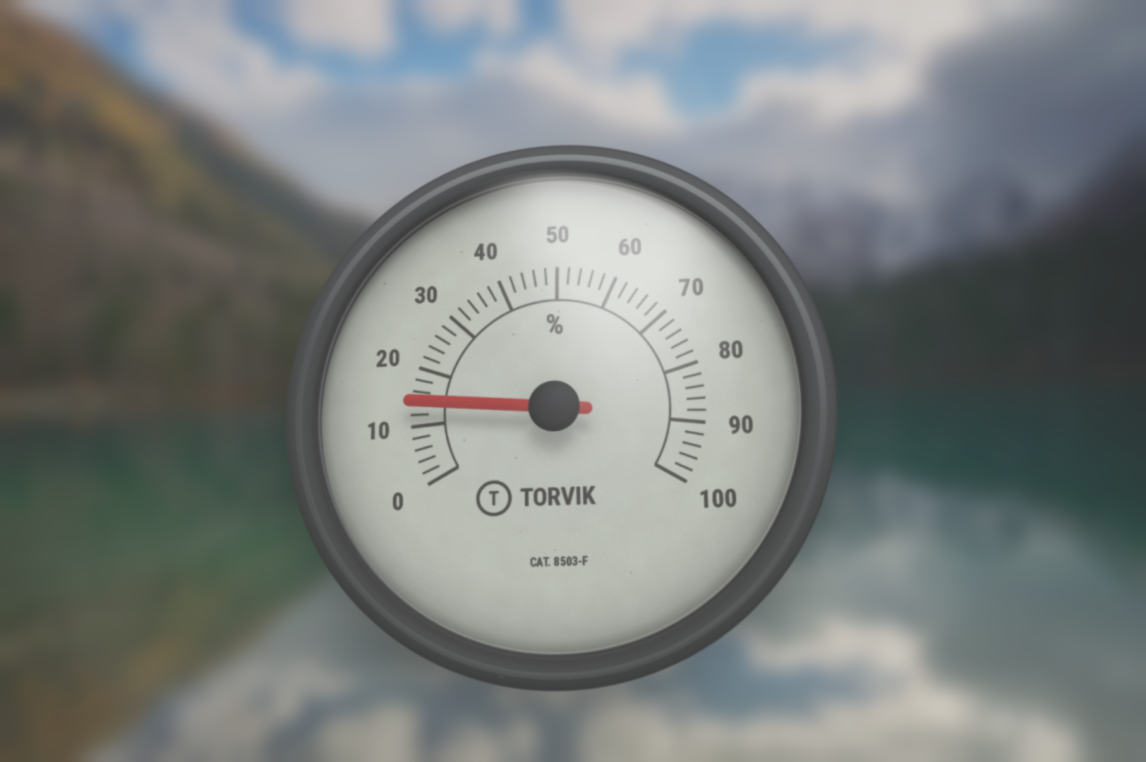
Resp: {"value": 14, "unit": "%"}
